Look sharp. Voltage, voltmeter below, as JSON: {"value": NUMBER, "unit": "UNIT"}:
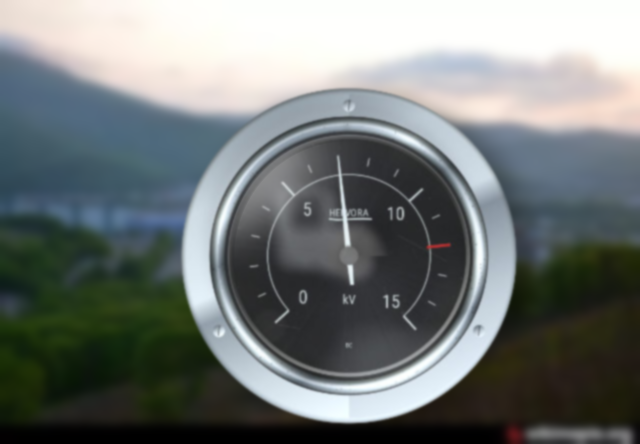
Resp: {"value": 7, "unit": "kV"}
